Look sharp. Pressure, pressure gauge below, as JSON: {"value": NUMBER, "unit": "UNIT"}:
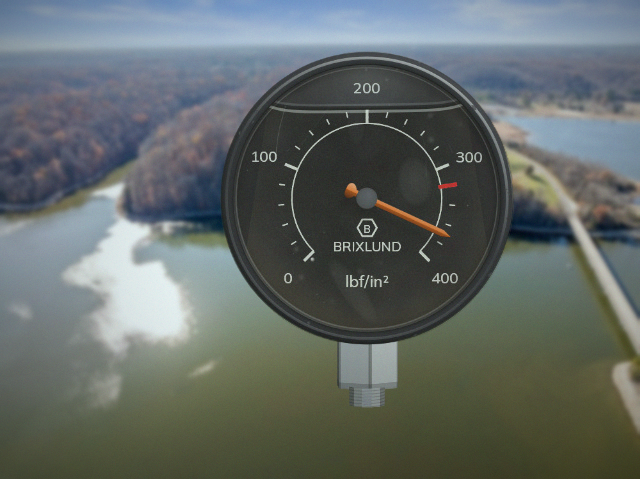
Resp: {"value": 370, "unit": "psi"}
